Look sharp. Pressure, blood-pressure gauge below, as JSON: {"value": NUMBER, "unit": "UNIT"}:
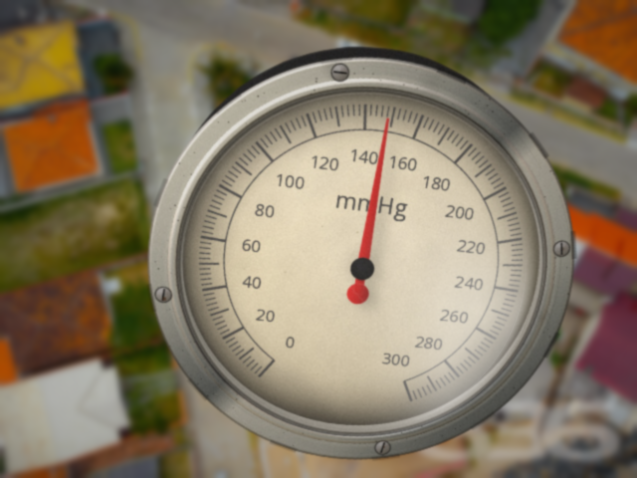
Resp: {"value": 148, "unit": "mmHg"}
